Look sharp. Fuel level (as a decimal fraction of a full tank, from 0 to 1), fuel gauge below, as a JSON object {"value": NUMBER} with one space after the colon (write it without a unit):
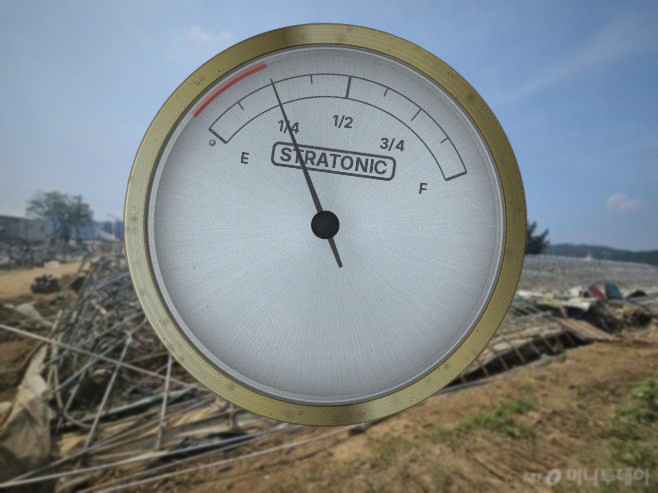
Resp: {"value": 0.25}
